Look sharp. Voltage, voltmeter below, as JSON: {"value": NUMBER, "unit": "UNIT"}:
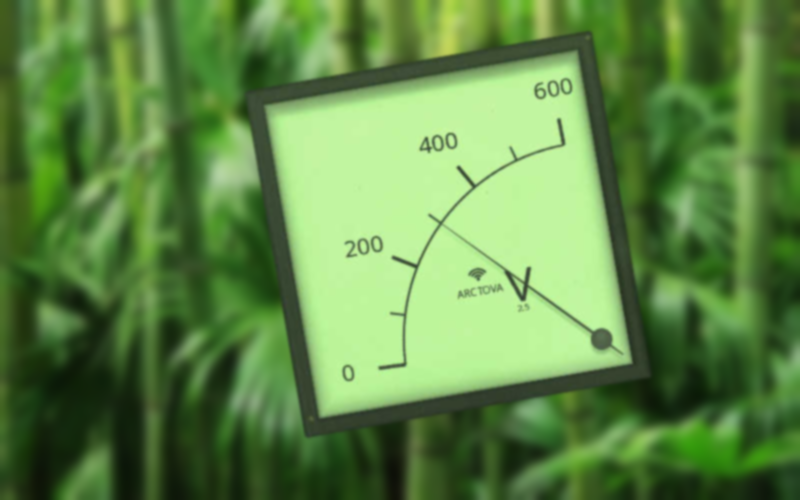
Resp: {"value": 300, "unit": "V"}
